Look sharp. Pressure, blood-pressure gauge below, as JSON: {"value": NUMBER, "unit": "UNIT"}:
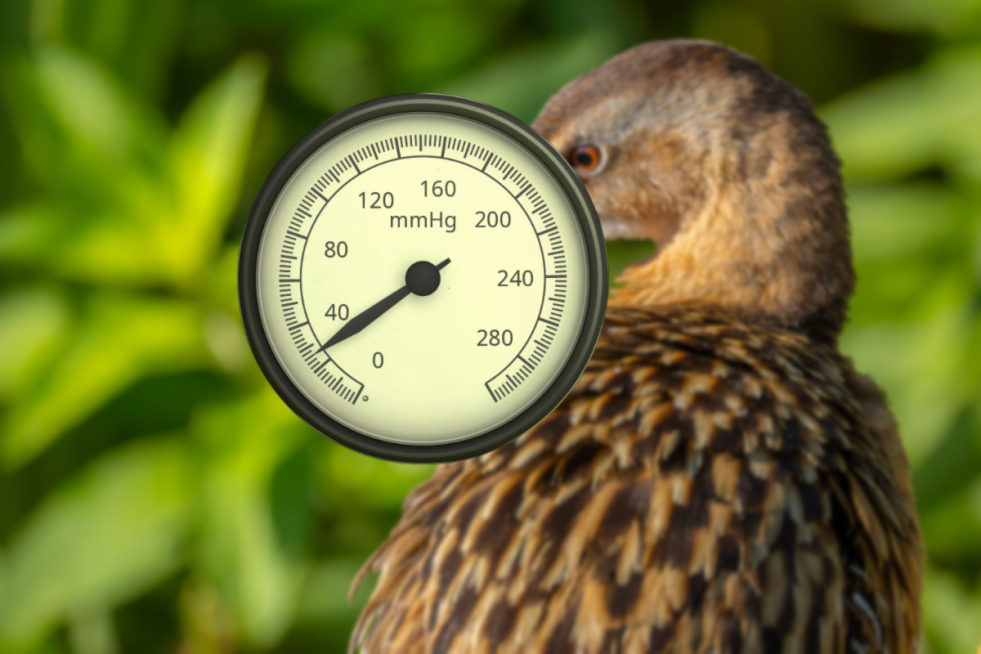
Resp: {"value": 26, "unit": "mmHg"}
